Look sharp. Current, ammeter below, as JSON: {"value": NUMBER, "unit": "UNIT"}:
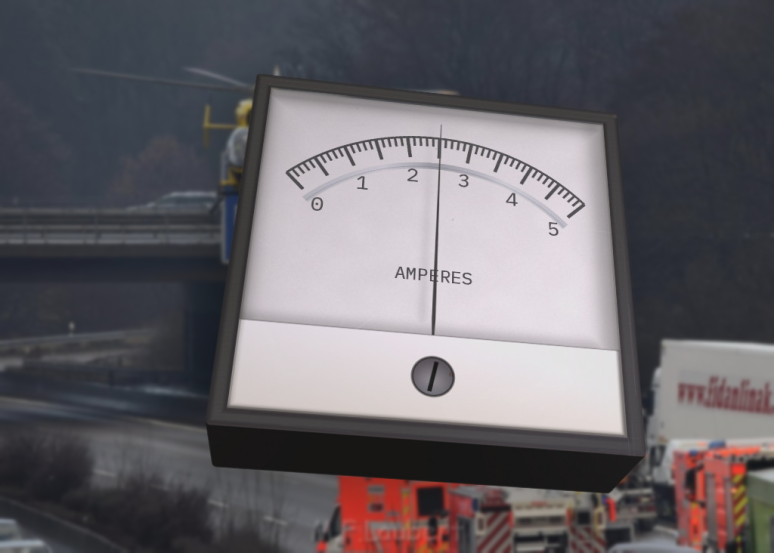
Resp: {"value": 2.5, "unit": "A"}
